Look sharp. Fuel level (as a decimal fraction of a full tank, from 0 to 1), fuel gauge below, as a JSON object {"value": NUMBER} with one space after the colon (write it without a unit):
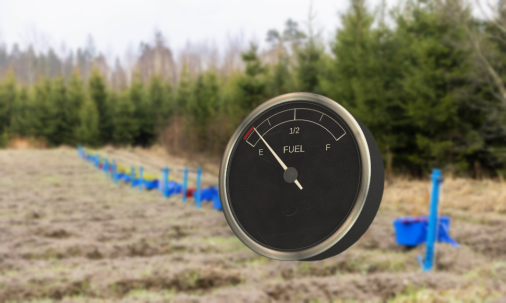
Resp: {"value": 0.125}
